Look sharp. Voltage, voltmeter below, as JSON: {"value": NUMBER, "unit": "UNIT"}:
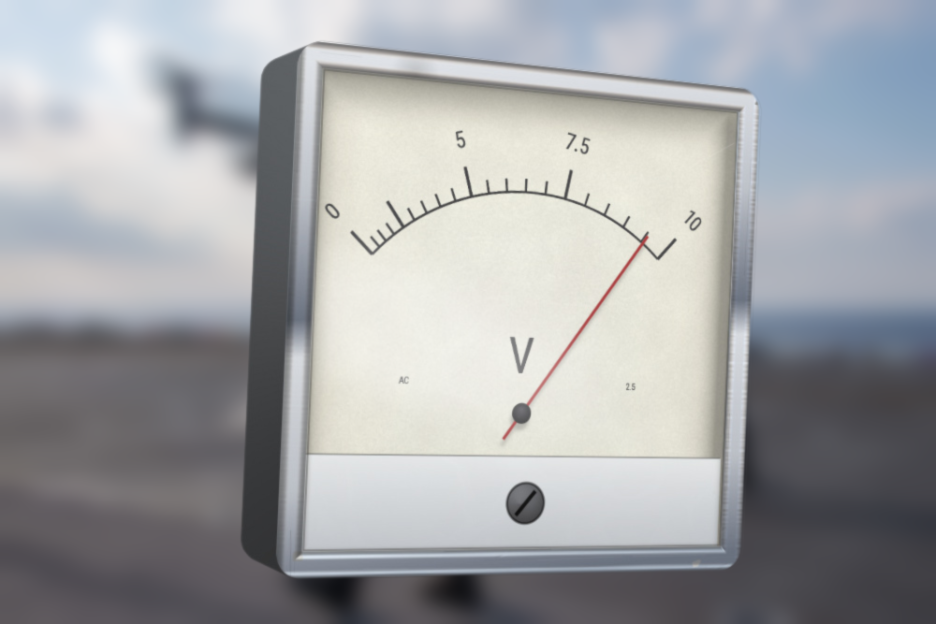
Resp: {"value": 9.5, "unit": "V"}
